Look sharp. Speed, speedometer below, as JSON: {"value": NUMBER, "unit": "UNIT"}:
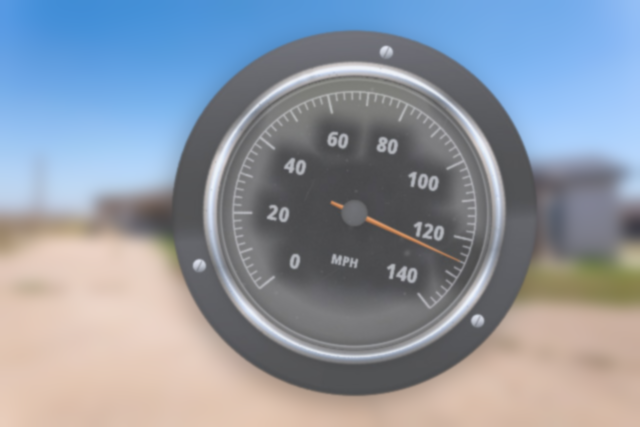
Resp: {"value": 126, "unit": "mph"}
